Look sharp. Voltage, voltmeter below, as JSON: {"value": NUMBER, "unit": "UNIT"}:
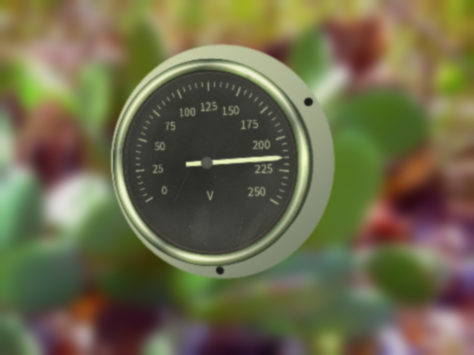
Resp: {"value": 215, "unit": "V"}
